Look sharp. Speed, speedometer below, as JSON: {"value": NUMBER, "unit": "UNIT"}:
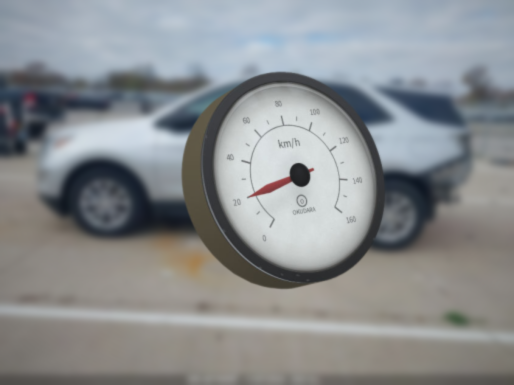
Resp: {"value": 20, "unit": "km/h"}
